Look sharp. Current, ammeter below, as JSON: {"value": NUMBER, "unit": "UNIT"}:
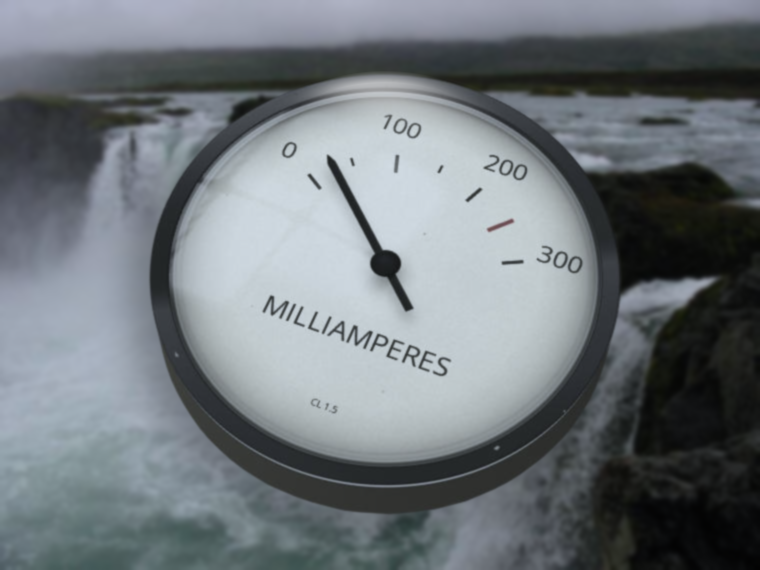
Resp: {"value": 25, "unit": "mA"}
